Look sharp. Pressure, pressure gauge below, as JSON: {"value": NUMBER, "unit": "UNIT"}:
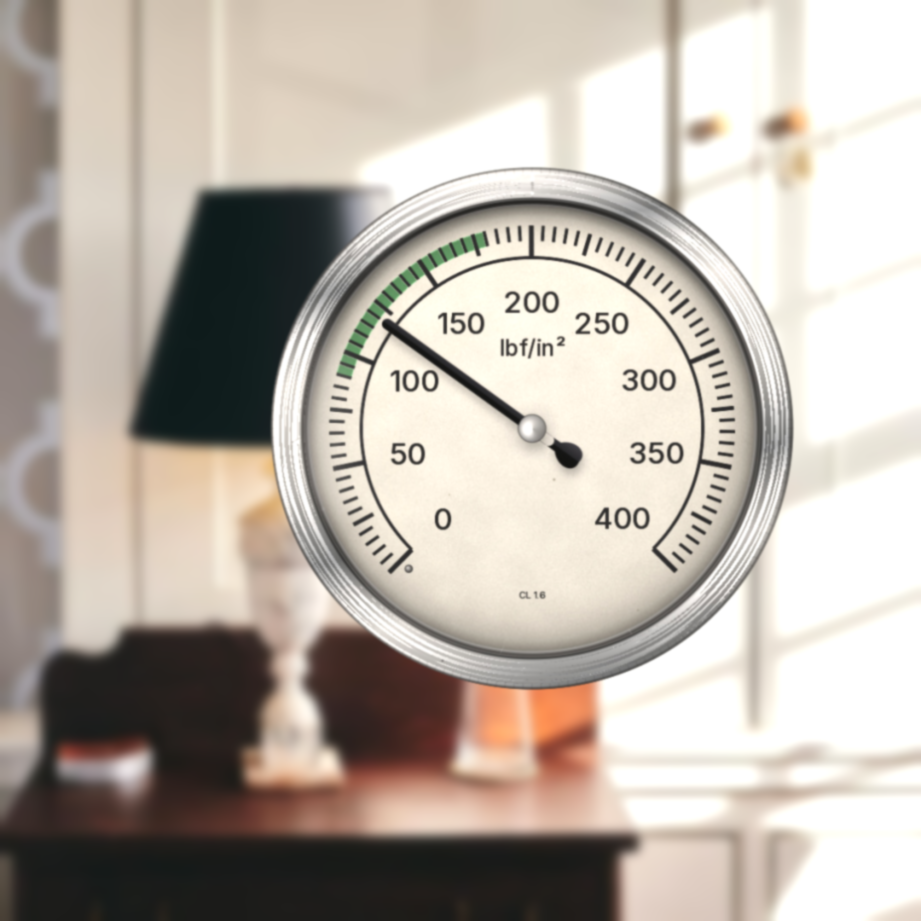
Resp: {"value": 120, "unit": "psi"}
